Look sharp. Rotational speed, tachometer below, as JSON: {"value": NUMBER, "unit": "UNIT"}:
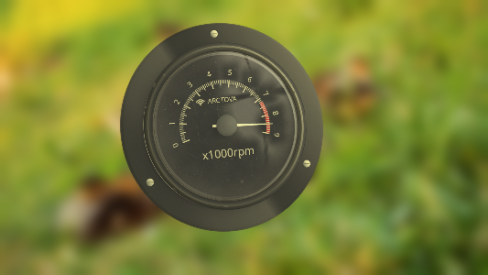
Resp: {"value": 8500, "unit": "rpm"}
